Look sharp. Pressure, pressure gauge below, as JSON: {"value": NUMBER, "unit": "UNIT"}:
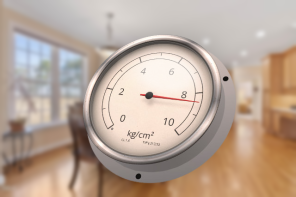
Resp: {"value": 8.5, "unit": "kg/cm²"}
